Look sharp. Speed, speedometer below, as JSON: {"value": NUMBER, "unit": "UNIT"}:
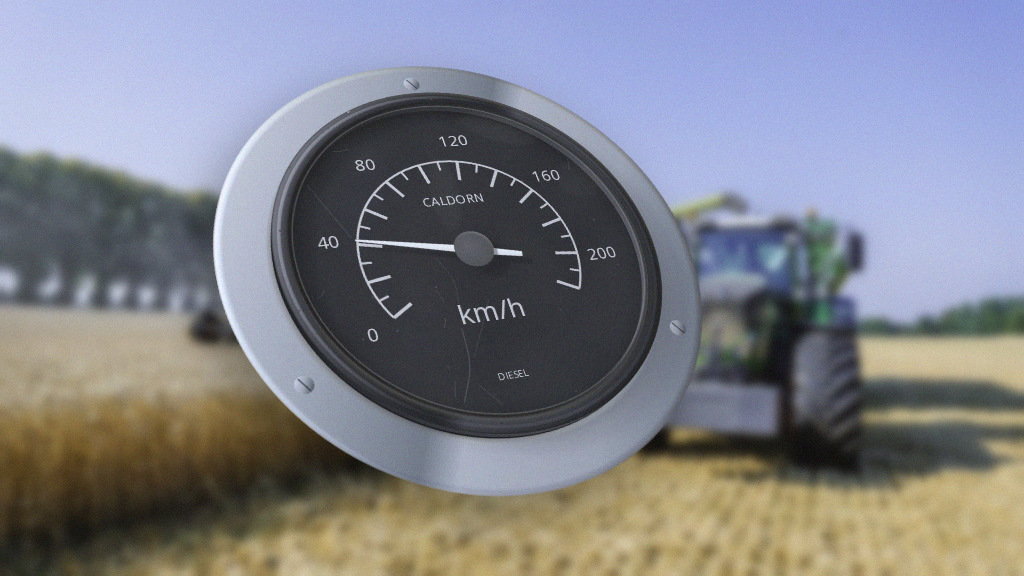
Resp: {"value": 40, "unit": "km/h"}
